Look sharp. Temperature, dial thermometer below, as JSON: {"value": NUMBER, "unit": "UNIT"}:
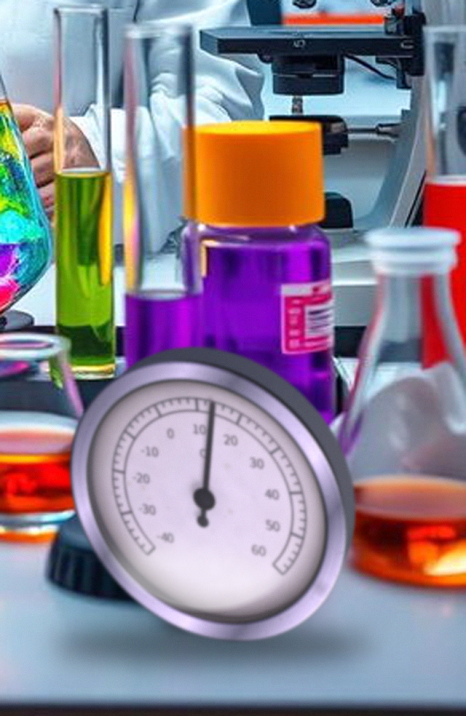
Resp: {"value": 14, "unit": "°C"}
